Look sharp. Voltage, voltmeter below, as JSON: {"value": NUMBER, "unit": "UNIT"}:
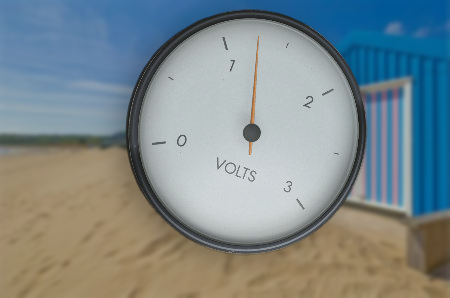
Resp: {"value": 1.25, "unit": "V"}
